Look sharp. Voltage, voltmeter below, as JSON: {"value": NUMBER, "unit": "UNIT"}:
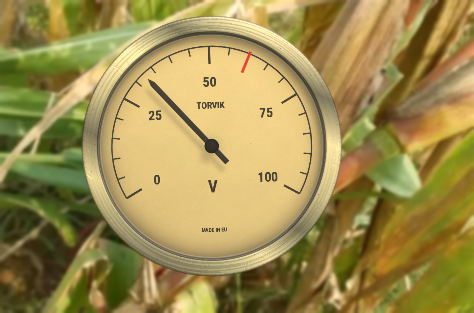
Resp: {"value": 32.5, "unit": "V"}
